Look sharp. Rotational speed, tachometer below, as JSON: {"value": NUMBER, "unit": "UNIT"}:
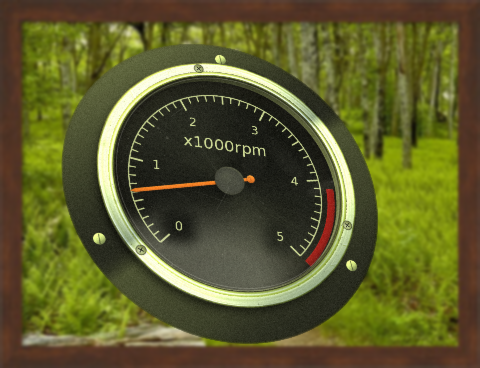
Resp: {"value": 600, "unit": "rpm"}
